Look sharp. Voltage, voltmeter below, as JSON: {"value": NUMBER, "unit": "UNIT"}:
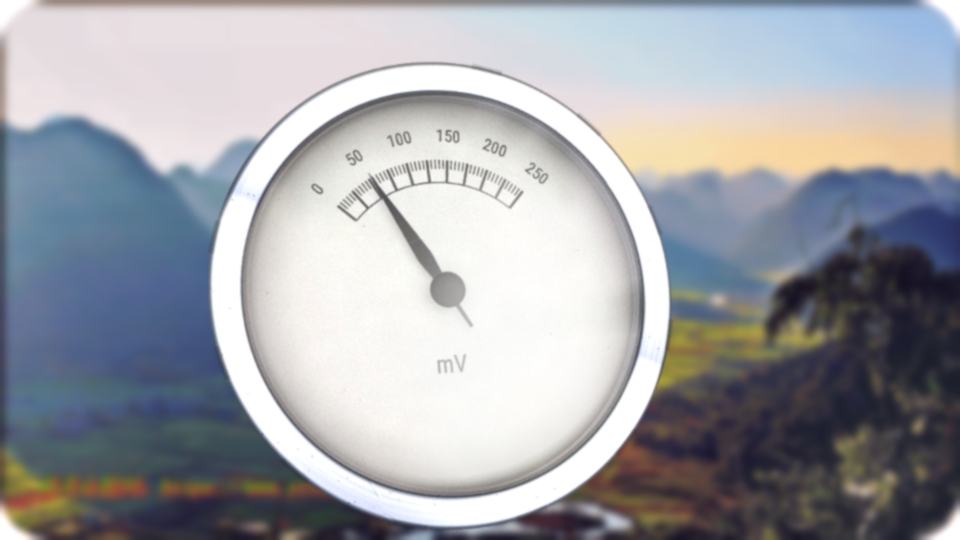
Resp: {"value": 50, "unit": "mV"}
